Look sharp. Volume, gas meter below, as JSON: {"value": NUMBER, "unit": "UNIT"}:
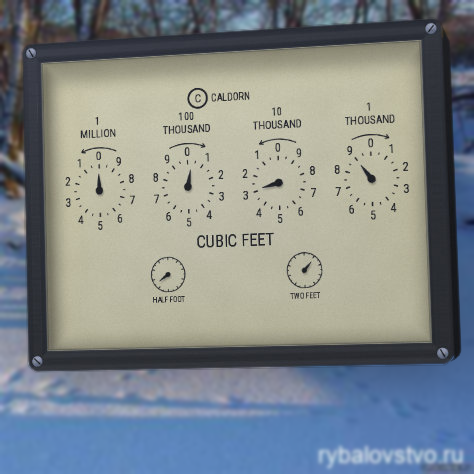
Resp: {"value": 2900, "unit": "ft³"}
